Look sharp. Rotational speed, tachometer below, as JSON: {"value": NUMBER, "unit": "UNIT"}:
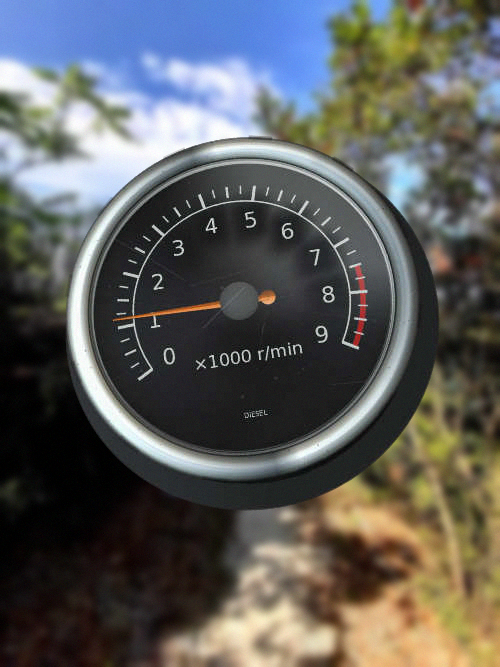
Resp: {"value": 1125, "unit": "rpm"}
